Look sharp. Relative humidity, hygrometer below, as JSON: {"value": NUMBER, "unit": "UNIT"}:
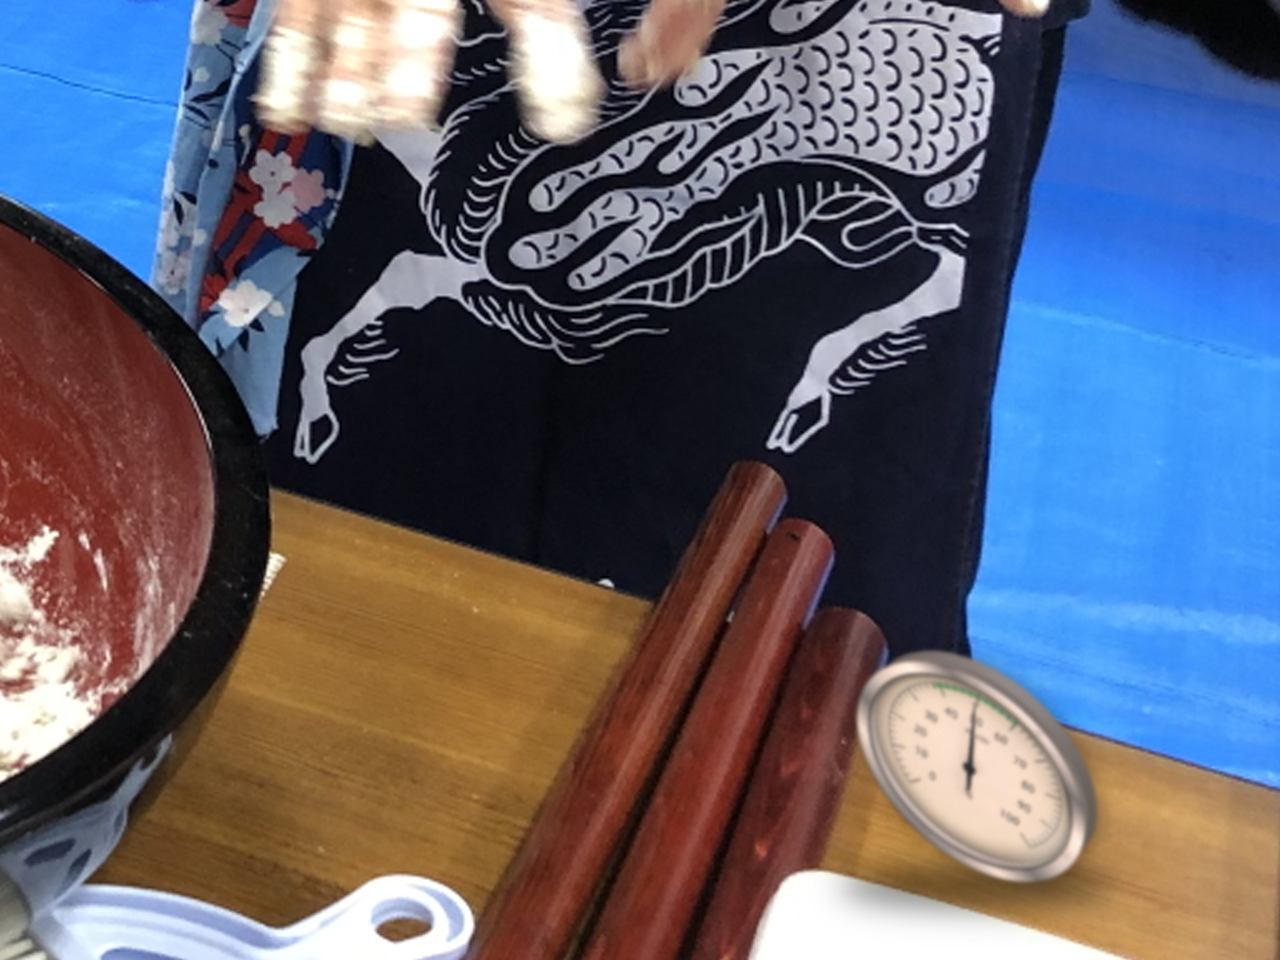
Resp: {"value": 50, "unit": "%"}
